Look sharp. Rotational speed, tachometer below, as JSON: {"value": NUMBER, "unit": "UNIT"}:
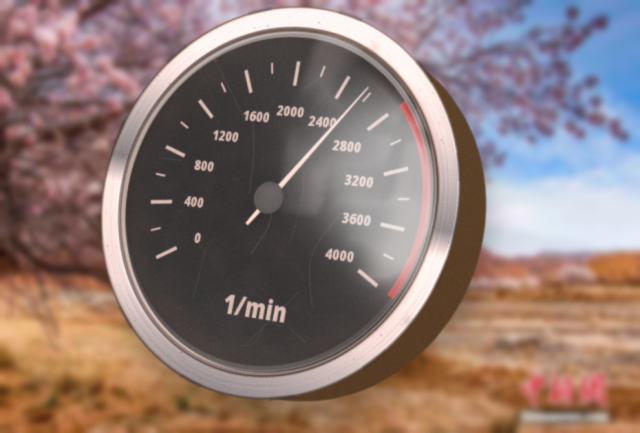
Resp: {"value": 2600, "unit": "rpm"}
